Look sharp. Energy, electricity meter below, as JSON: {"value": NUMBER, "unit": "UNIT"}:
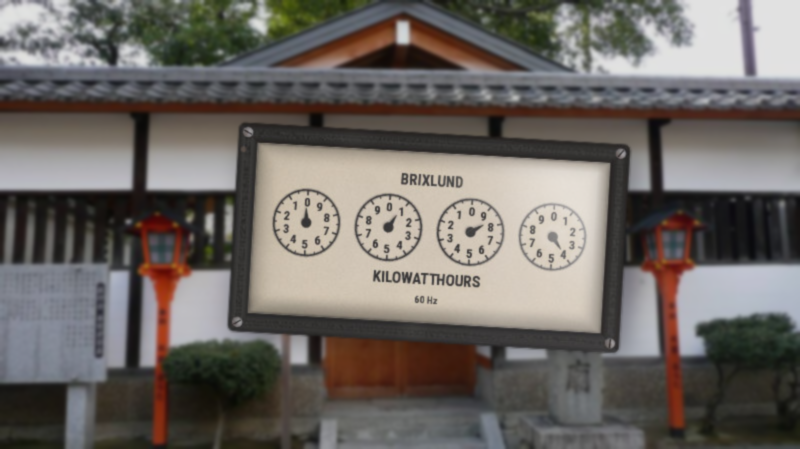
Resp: {"value": 84, "unit": "kWh"}
